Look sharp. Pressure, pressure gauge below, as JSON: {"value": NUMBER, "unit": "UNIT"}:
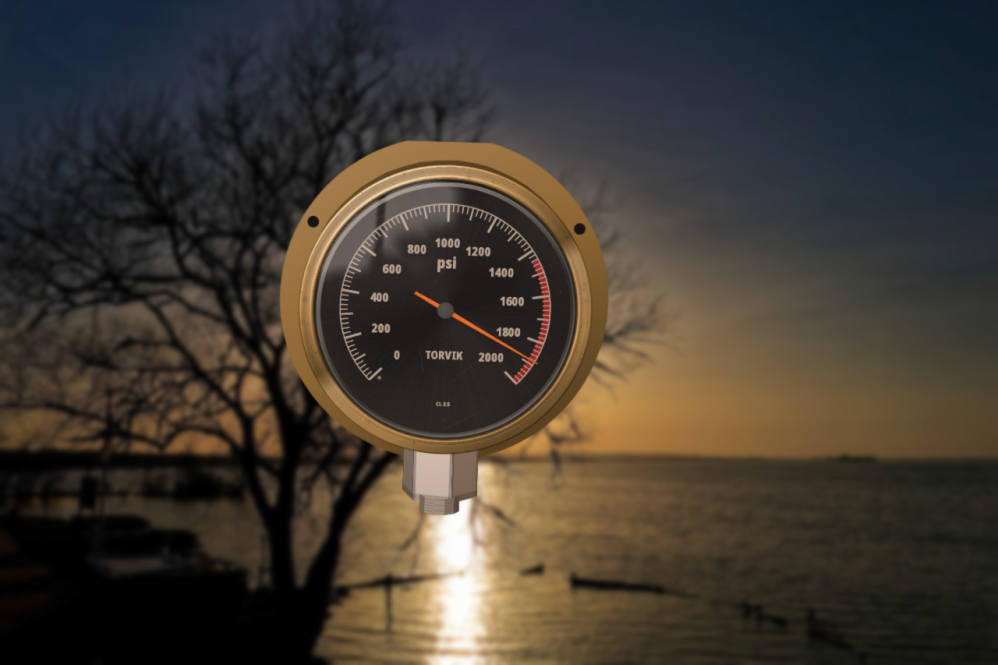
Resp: {"value": 1880, "unit": "psi"}
